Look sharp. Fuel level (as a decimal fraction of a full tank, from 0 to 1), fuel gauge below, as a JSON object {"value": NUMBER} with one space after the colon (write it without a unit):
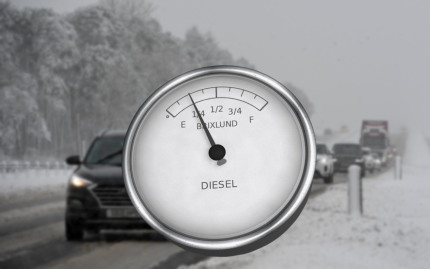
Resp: {"value": 0.25}
